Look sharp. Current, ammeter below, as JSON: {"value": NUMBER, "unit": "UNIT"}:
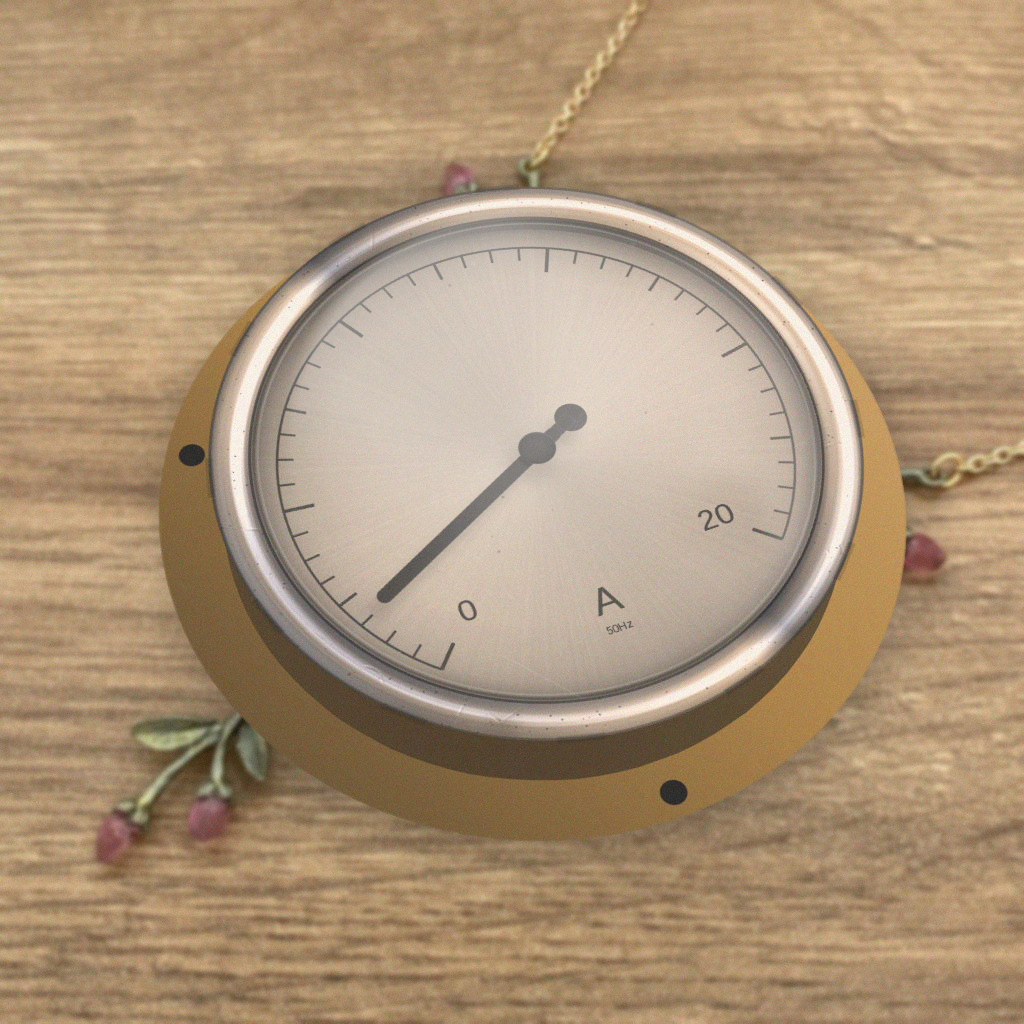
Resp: {"value": 1.5, "unit": "A"}
